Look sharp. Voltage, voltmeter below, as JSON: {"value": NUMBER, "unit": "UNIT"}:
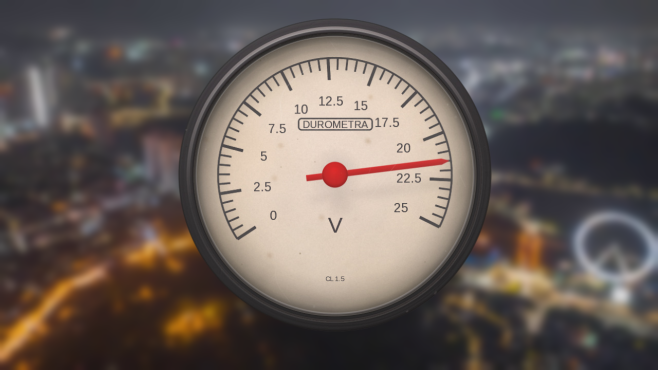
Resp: {"value": 21.5, "unit": "V"}
